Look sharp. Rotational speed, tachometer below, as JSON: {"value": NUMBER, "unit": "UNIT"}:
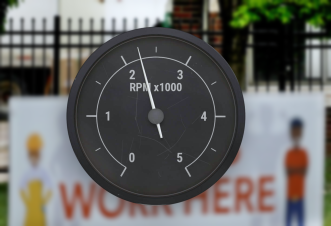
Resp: {"value": 2250, "unit": "rpm"}
